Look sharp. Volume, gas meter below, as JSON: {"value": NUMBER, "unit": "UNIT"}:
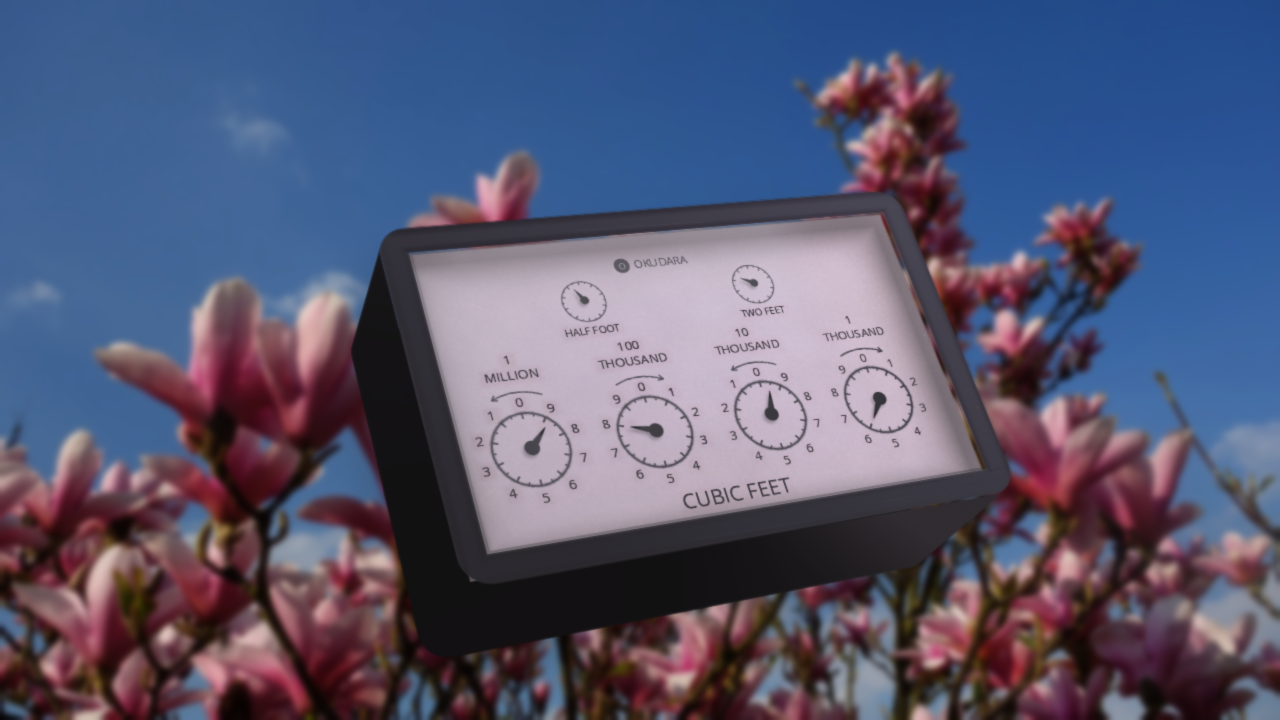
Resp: {"value": 879600, "unit": "ft³"}
